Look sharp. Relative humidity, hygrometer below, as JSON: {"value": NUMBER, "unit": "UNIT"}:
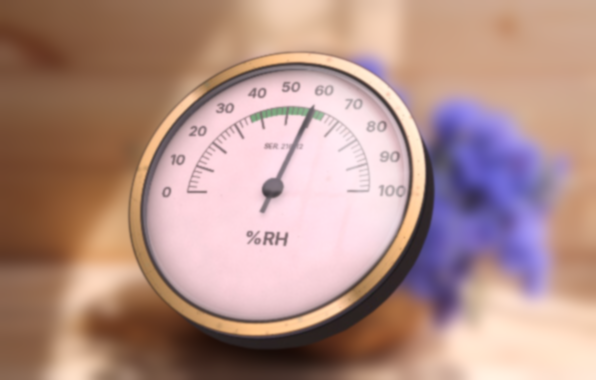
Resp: {"value": 60, "unit": "%"}
